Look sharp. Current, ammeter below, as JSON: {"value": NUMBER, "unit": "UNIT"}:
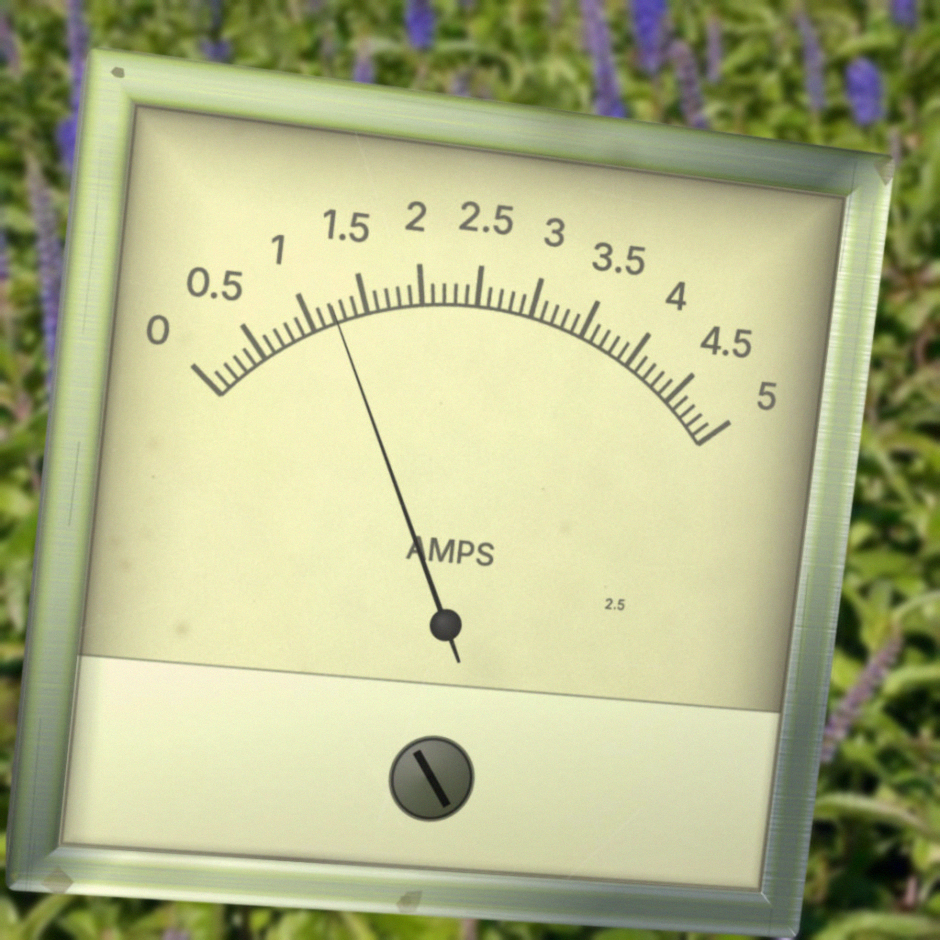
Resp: {"value": 1.2, "unit": "A"}
